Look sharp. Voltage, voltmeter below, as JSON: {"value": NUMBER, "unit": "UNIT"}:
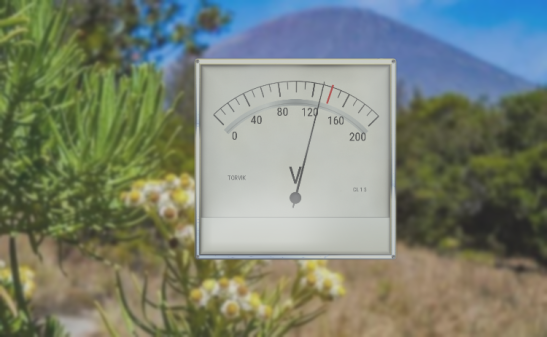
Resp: {"value": 130, "unit": "V"}
